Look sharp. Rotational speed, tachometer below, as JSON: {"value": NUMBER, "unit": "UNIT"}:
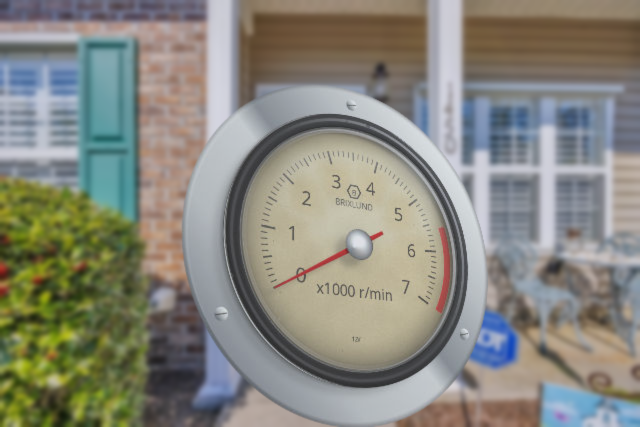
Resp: {"value": 0, "unit": "rpm"}
